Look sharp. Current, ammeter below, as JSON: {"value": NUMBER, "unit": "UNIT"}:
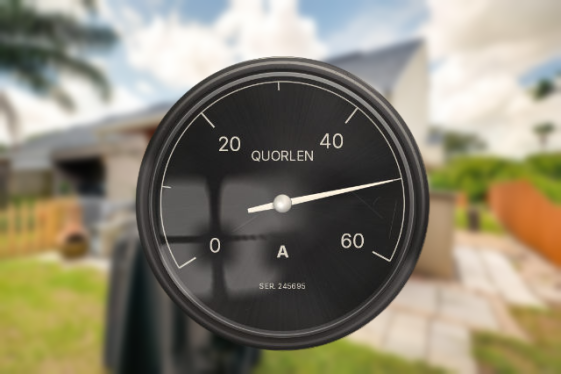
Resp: {"value": 50, "unit": "A"}
